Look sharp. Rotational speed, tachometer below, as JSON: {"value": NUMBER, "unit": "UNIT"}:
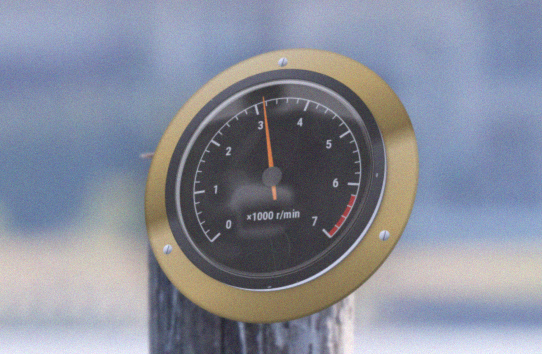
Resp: {"value": 3200, "unit": "rpm"}
